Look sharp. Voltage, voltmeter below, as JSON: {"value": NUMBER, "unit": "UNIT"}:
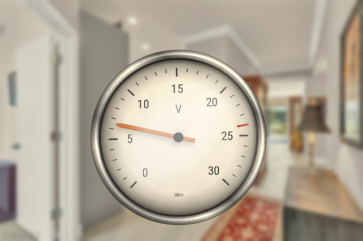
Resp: {"value": 6.5, "unit": "V"}
